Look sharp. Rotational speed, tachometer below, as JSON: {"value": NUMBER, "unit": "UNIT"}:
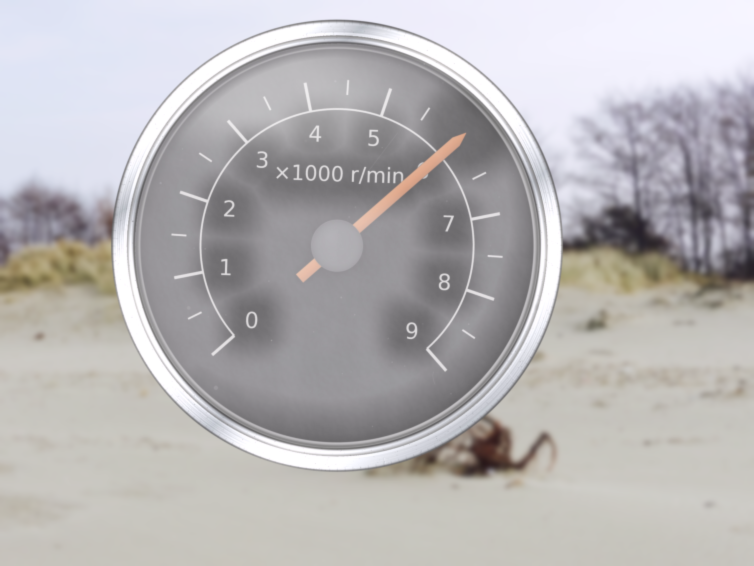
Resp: {"value": 6000, "unit": "rpm"}
